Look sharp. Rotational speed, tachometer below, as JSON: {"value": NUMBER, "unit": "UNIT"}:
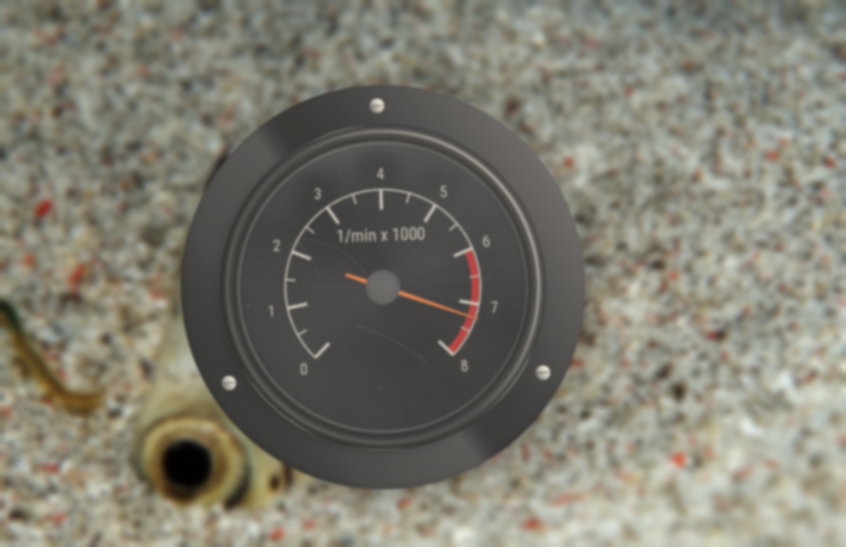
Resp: {"value": 7250, "unit": "rpm"}
